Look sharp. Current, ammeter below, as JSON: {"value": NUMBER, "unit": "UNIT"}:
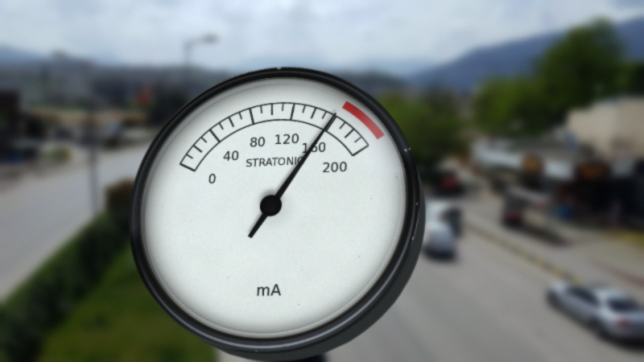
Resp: {"value": 160, "unit": "mA"}
